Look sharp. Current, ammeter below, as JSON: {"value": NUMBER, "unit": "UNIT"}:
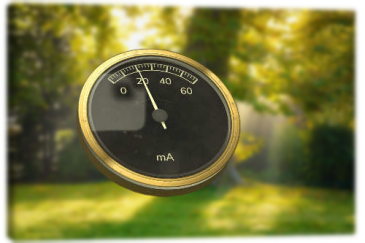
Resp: {"value": 20, "unit": "mA"}
